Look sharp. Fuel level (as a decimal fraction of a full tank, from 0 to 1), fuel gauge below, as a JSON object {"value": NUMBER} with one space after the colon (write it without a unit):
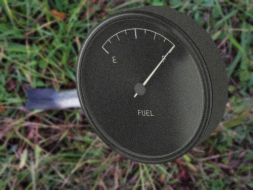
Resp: {"value": 1}
